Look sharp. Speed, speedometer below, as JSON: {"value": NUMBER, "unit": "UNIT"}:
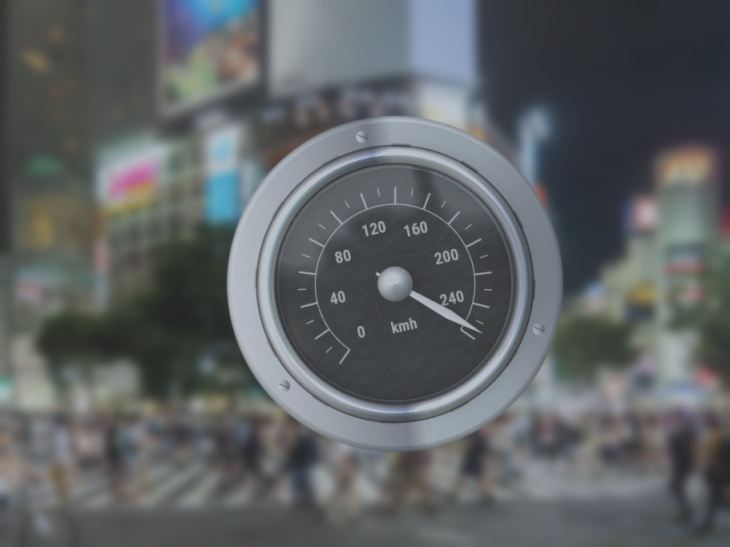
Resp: {"value": 255, "unit": "km/h"}
